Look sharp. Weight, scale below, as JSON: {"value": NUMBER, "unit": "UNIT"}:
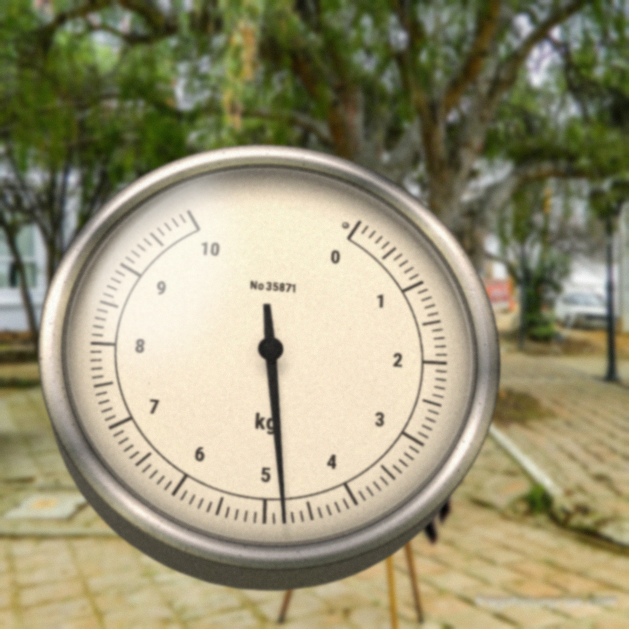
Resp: {"value": 4.8, "unit": "kg"}
